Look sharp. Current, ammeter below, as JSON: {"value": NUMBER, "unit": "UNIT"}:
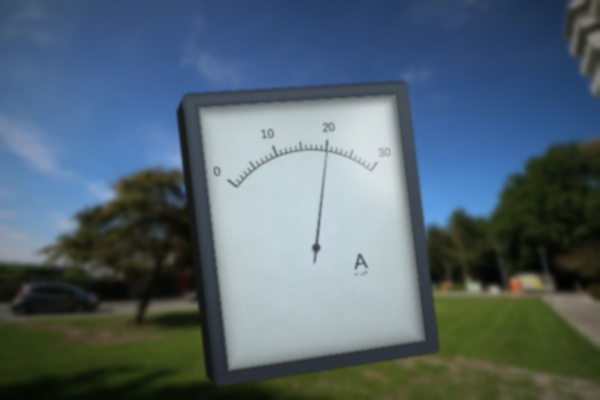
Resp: {"value": 20, "unit": "A"}
